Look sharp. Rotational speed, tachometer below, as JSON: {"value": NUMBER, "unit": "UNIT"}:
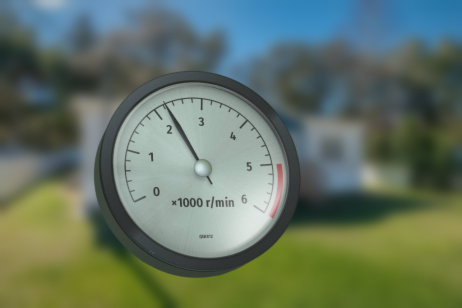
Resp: {"value": 2200, "unit": "rpm"}
